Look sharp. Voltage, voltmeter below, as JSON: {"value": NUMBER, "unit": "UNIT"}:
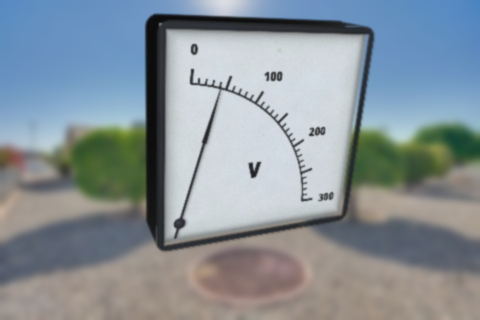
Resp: {"value": 40, "unit": "V"}
